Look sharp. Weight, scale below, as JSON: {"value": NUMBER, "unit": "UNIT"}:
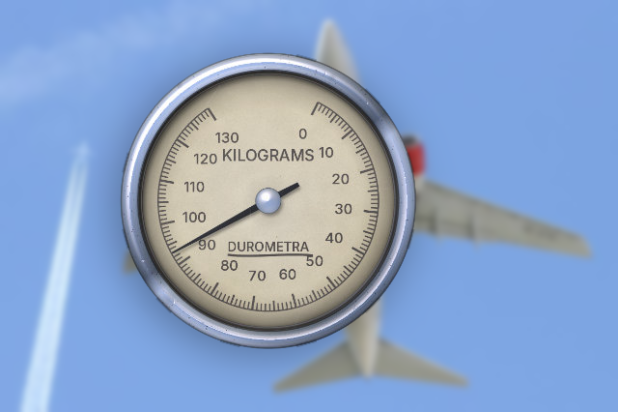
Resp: {"value": 93, "unit": "kg"}
